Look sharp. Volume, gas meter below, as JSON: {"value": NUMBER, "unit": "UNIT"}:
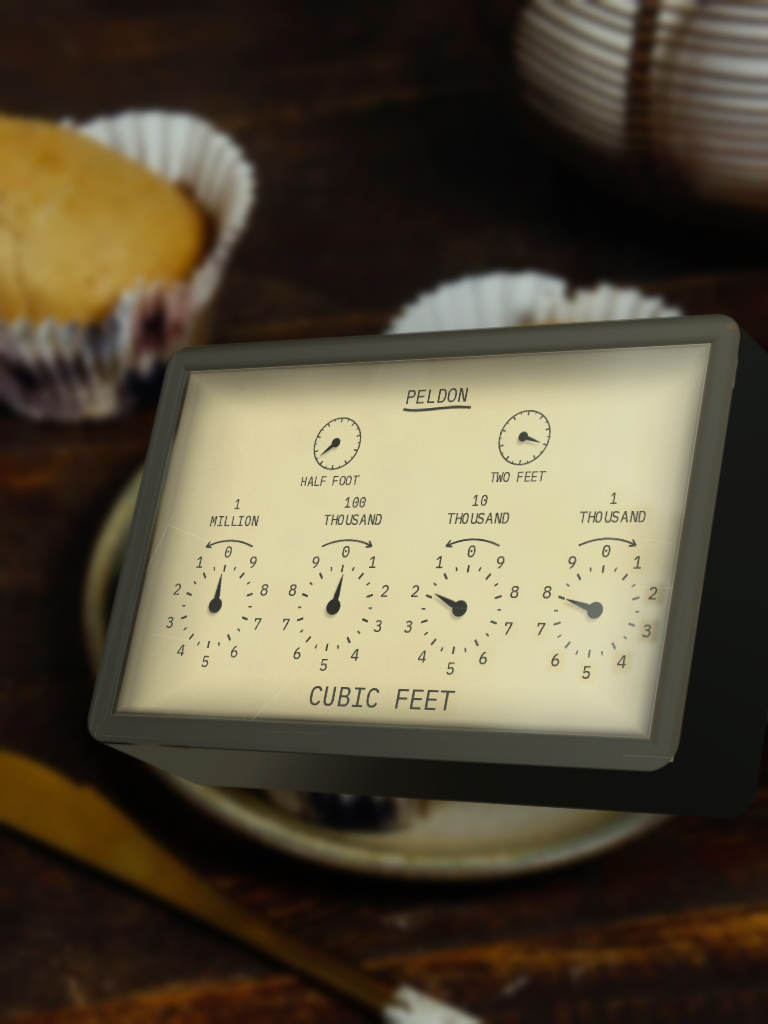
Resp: {"value": 1800, "unit": "ft³"}
